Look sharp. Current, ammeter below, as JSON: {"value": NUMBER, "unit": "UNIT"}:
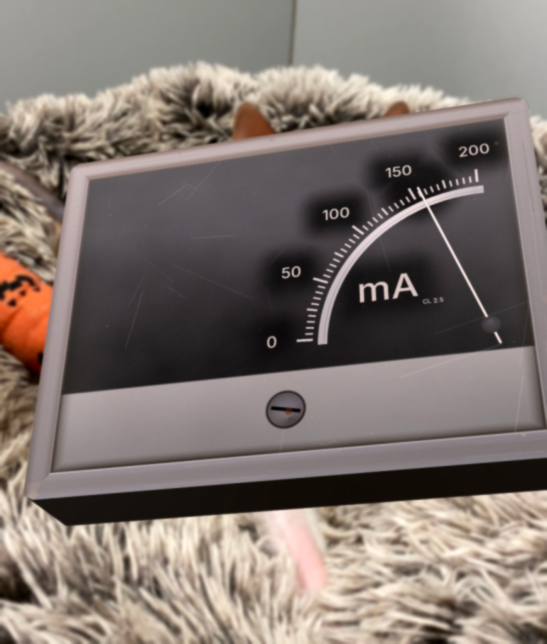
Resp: {"value": 155, "unit": "mA"}
